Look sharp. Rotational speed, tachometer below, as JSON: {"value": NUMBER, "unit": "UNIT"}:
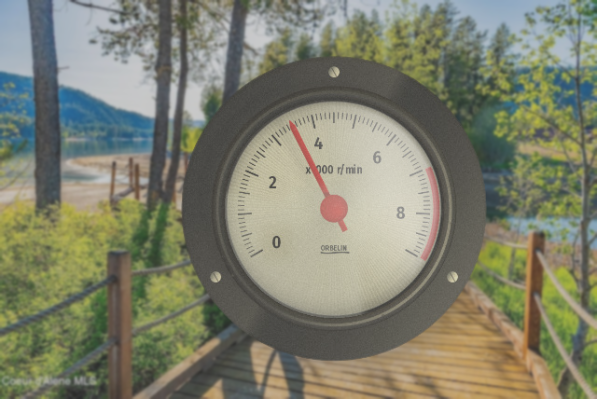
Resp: {"value": 3500, "unit": "rpm"}
